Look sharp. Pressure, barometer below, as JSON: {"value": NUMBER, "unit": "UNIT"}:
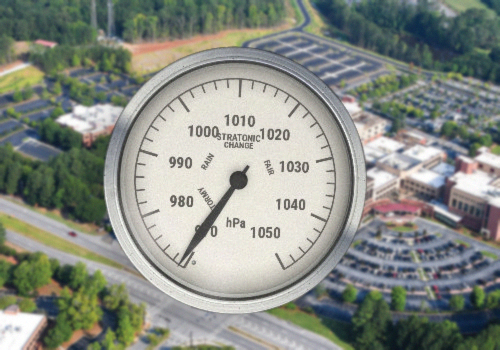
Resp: {"value": 971, "unit": "hPa"}
